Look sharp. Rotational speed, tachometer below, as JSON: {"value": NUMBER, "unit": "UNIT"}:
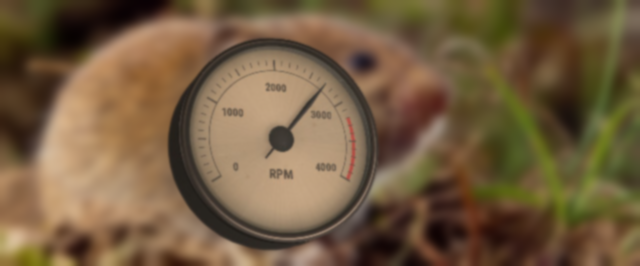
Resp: {"value": 2700, "unit": "rpm"}
